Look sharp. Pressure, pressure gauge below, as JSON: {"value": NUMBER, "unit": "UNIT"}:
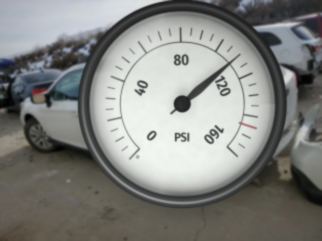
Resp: {"value": 110, "unit": "psi"}
